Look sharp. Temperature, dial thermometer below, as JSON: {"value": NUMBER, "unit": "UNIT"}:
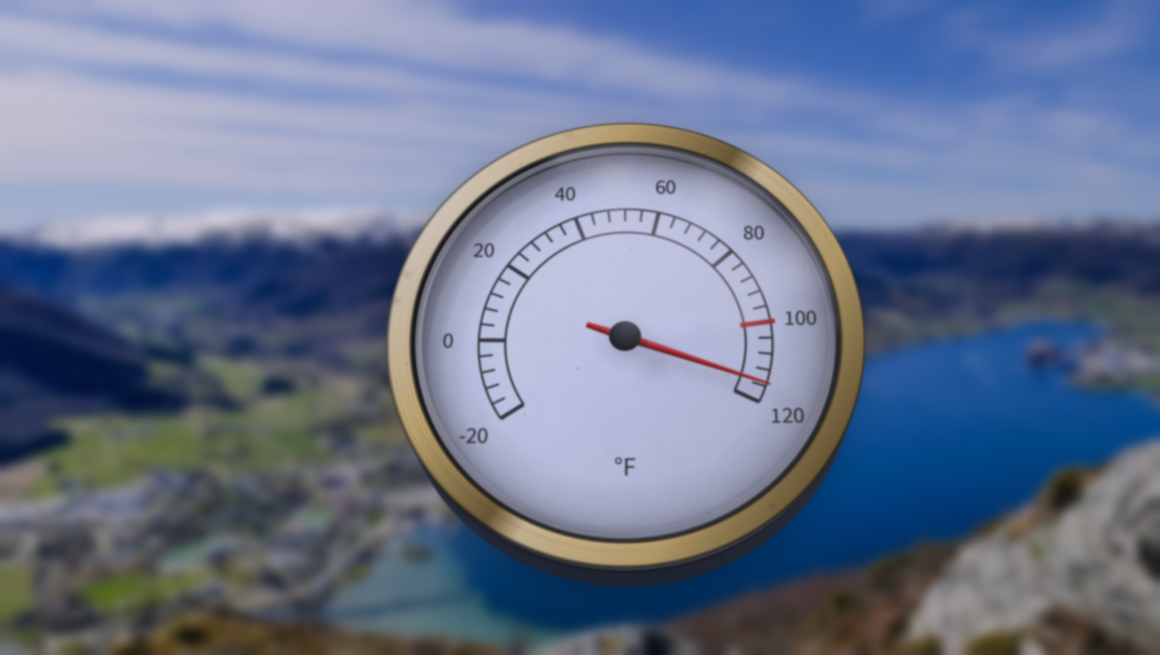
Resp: {"value": 116, "unit": "°F"}
